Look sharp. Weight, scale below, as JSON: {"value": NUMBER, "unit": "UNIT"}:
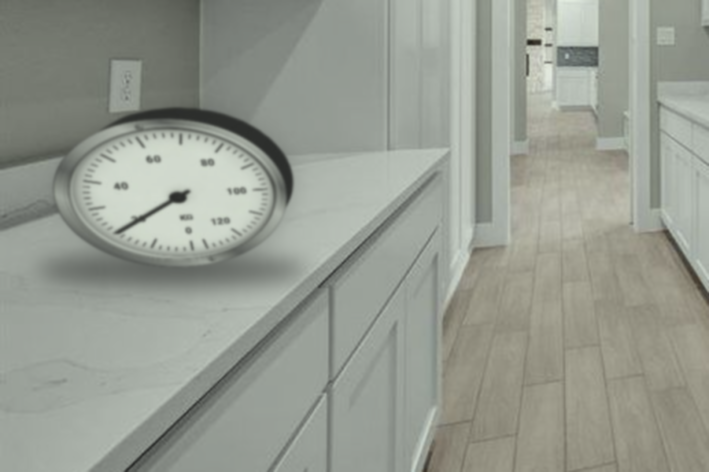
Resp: {"value": 20, "unit": "kg"}
